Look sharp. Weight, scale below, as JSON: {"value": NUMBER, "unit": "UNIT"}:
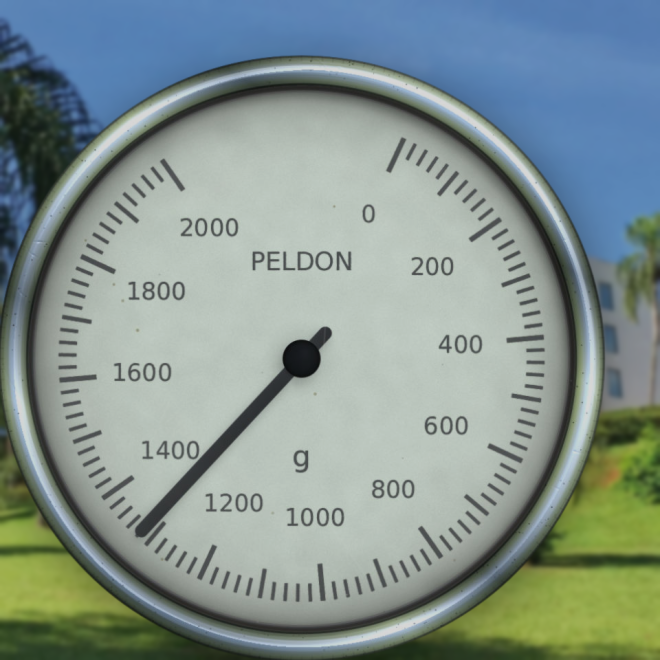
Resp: {"value": 1320, "unit": "g"}
